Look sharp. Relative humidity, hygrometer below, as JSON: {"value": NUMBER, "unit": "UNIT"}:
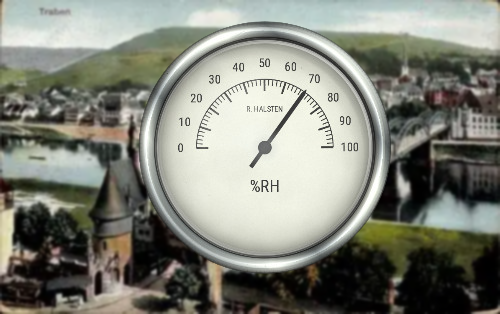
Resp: {"value": 70, "unit": "%"}
